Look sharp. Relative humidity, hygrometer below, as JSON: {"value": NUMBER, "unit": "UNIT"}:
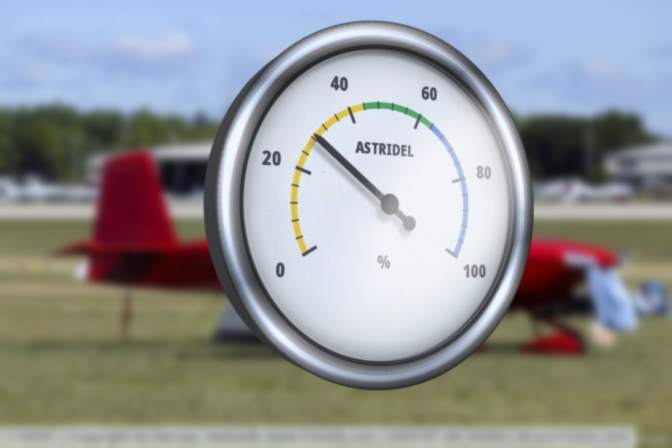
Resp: {"value": 28, "unit": "%"}
